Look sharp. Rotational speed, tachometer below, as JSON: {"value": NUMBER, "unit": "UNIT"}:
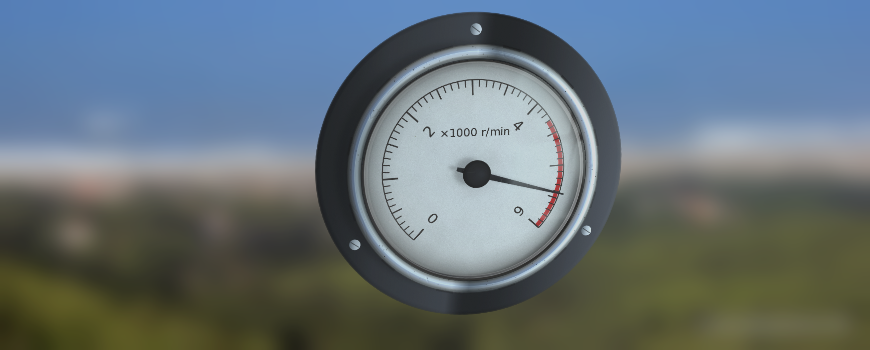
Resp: {"value": 5400, "unit": "rpm"}
